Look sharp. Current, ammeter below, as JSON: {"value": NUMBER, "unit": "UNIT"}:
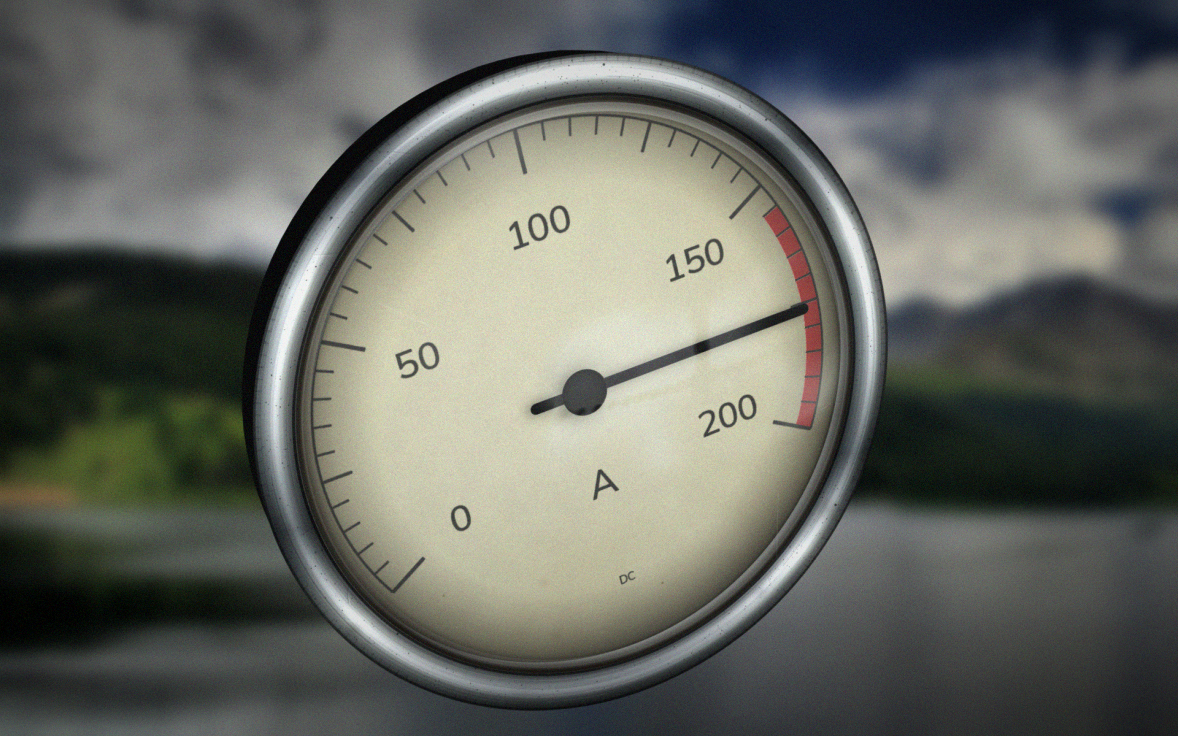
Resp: {"value": 175, "unit": "A"}
